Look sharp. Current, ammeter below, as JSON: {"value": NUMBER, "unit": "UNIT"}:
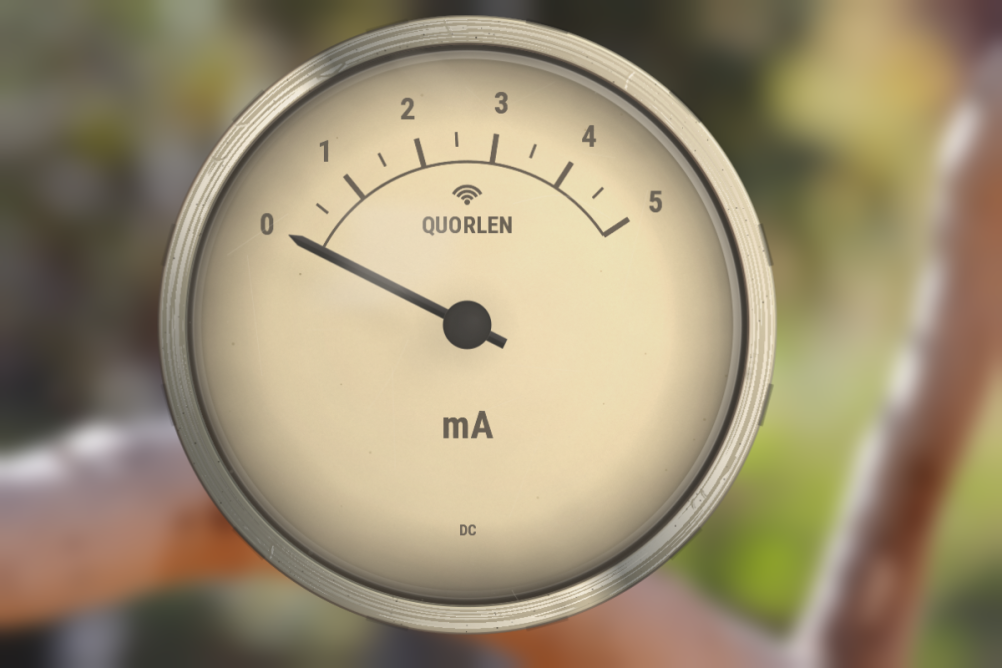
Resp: {"value": 0, "unit": "mA"}
